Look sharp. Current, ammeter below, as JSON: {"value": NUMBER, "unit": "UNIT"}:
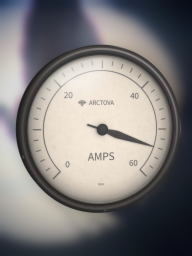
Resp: {"value": 54, "unit": "A"}
